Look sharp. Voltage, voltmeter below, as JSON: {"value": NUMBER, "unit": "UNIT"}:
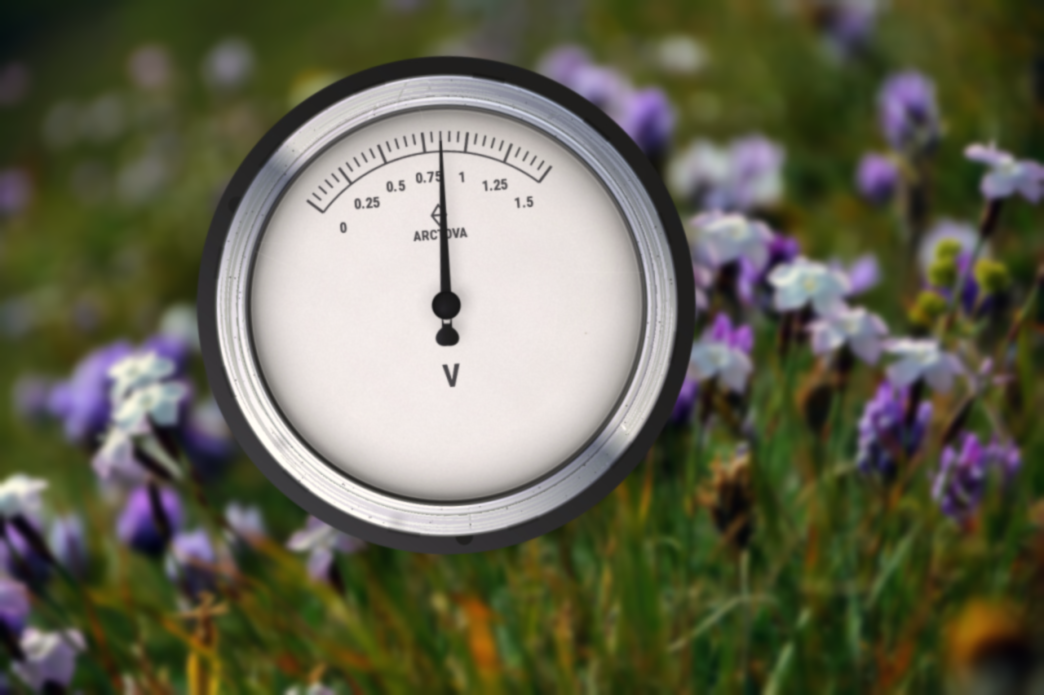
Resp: {"value": 0.85, "unit": "V"}
